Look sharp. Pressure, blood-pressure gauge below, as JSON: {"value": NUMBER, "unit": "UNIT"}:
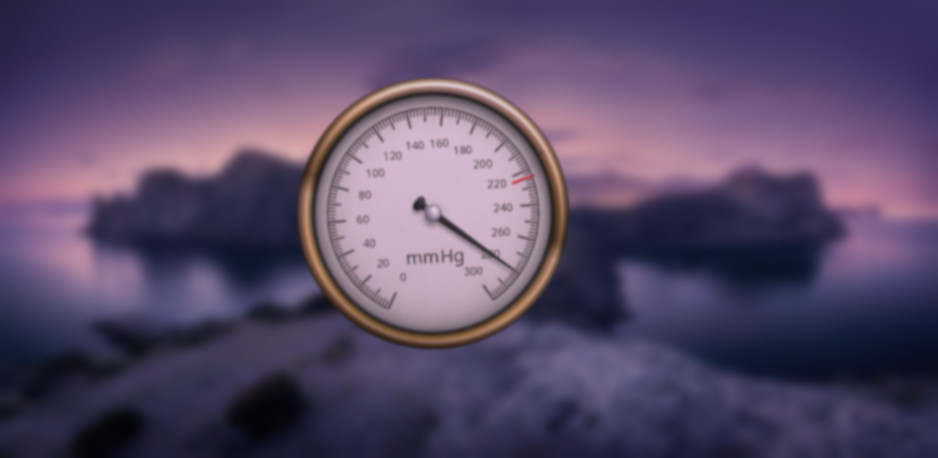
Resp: {"value": 280, "unit": "mmHg"}
